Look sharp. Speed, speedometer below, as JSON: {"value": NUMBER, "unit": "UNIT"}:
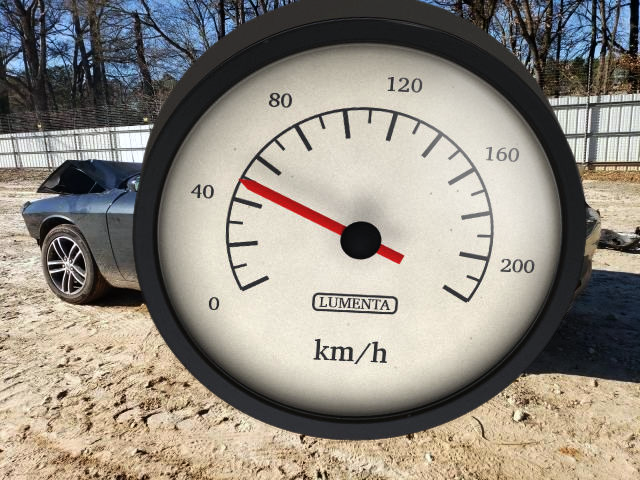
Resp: {"value": 50, "unit": "km/h"}
